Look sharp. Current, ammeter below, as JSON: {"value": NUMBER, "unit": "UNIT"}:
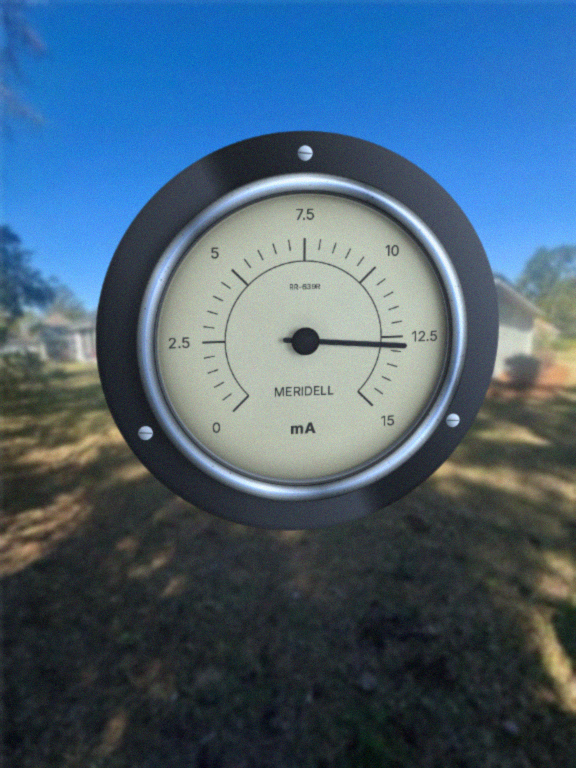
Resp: {"value": 12.75, "unit": "mA"}
